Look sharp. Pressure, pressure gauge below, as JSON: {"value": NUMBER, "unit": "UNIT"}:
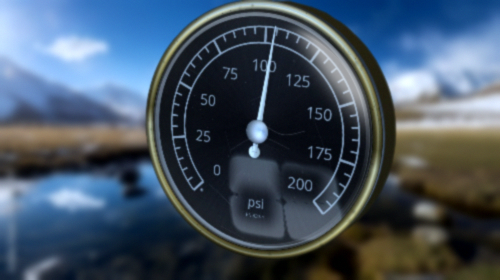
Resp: {"value": 105, "unit": "psi"}
